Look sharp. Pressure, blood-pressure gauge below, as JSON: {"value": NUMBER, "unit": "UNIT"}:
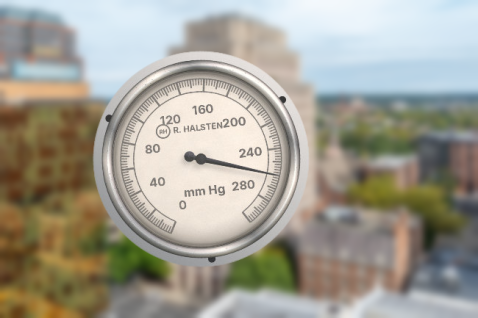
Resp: {"value": 260, "unit": "mmHg"}
